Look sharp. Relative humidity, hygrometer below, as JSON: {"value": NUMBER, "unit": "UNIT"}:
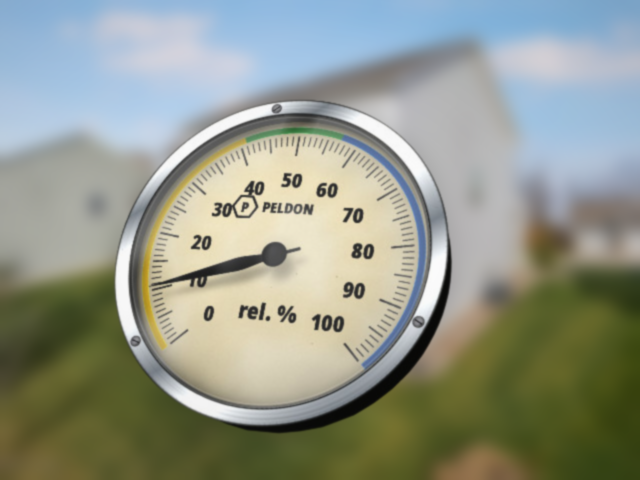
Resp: {"value": 10, "unit": "%"}
